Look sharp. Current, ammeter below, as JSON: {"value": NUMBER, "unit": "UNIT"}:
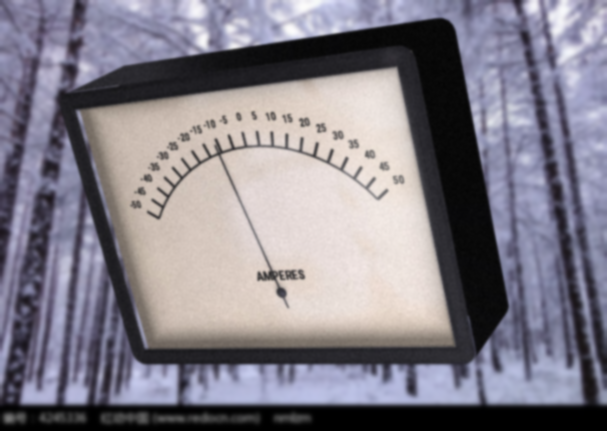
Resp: {"value": -10, "unit": "A"}
